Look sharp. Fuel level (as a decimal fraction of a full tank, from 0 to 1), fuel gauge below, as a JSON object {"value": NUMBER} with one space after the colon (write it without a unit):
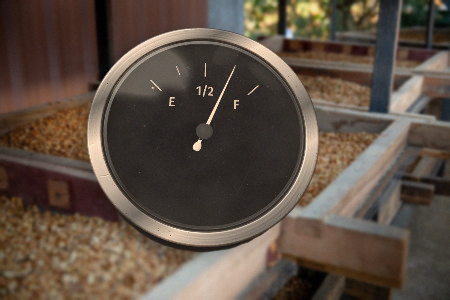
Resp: {"value": 0.75}
